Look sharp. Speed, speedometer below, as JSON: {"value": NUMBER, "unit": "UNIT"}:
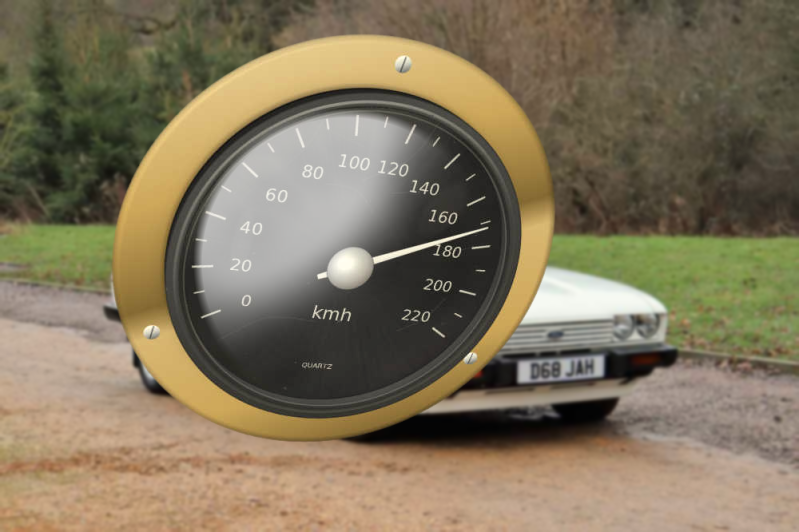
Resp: {"value": 170, "unit": "km/h"}
